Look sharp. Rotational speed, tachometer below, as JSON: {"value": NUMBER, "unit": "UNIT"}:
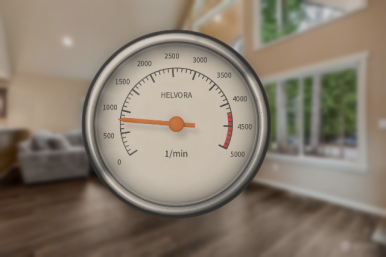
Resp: {"value": 800, "unit": "rpm"}
